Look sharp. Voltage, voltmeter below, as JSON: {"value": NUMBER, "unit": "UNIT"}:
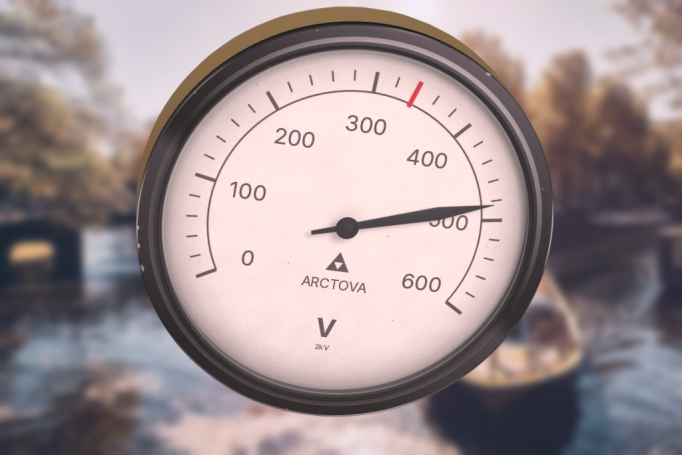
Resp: {"value": 480, "unit": "V"}
